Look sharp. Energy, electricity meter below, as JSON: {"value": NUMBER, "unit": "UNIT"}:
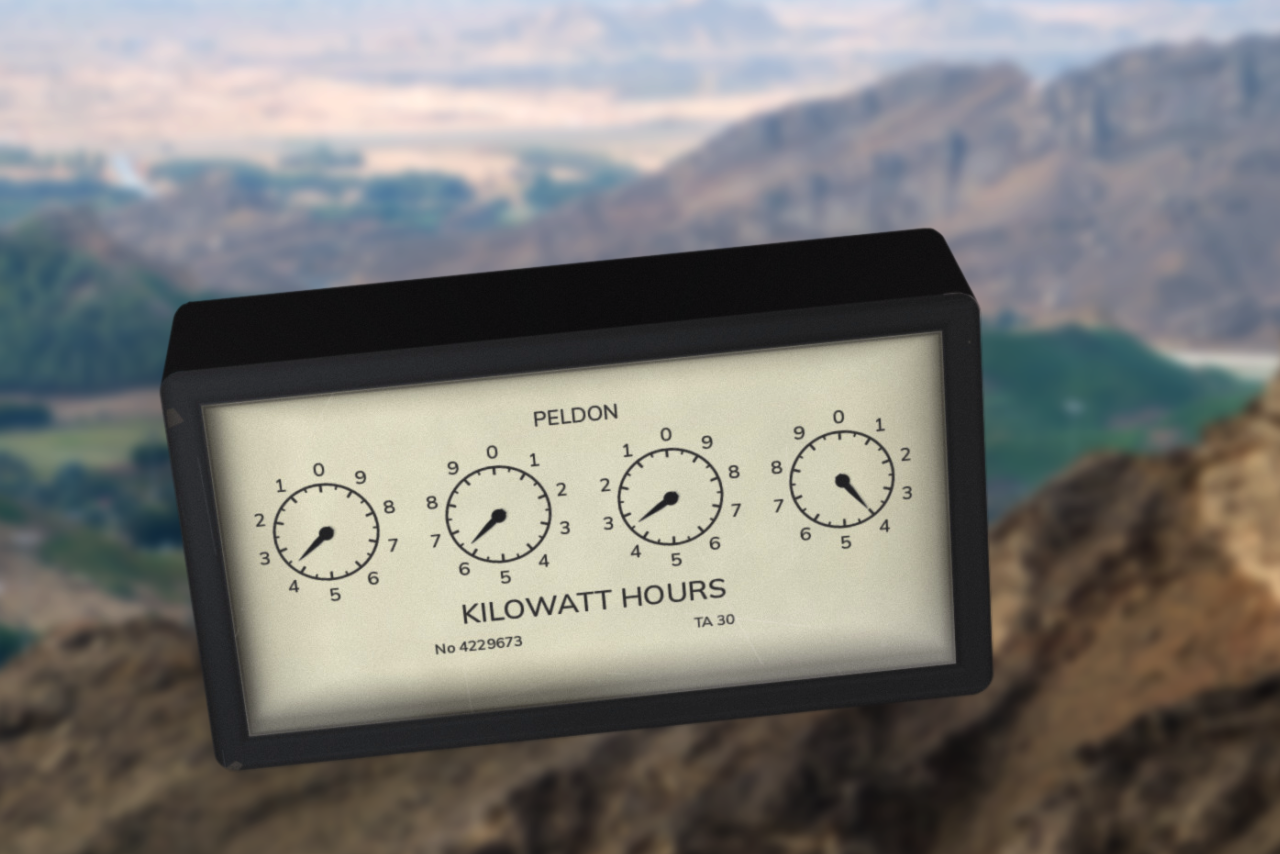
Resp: {"value": 3634, "unit": "kWh"}
